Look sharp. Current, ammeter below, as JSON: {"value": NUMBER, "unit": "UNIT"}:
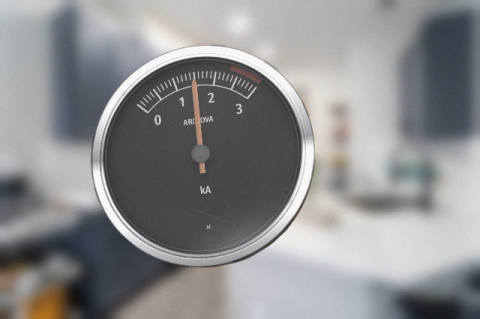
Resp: {"value": 1.5, "unit": "kA"}
